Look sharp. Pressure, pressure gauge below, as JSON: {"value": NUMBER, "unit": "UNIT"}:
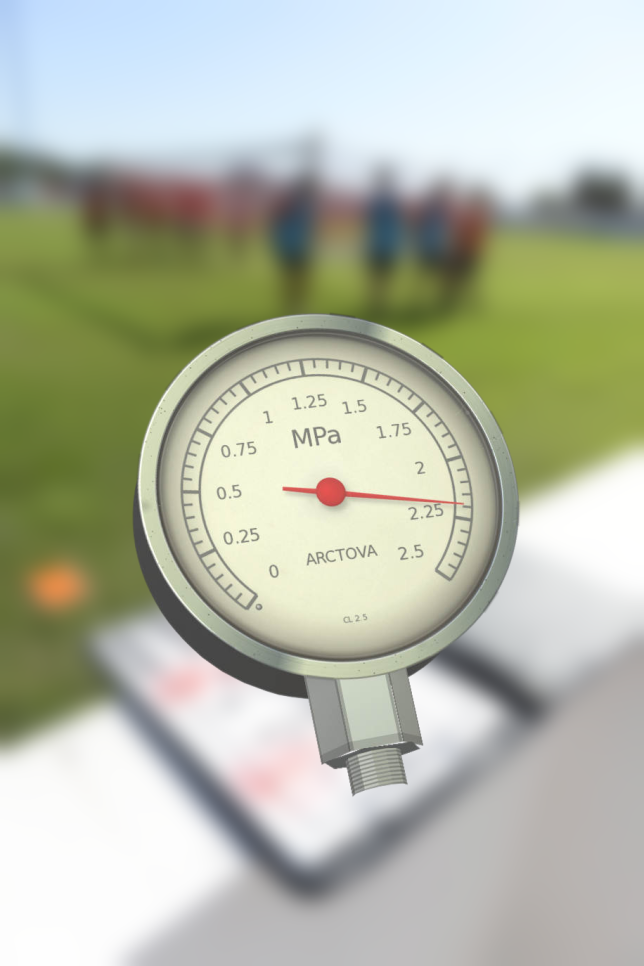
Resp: {"value": 2.2, "unit": "MPa"}
